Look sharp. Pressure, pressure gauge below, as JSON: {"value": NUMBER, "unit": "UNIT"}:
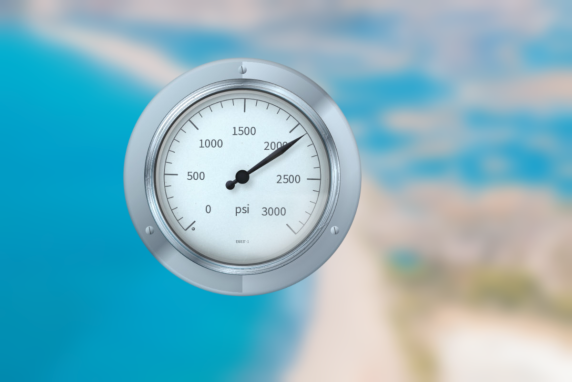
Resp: {"value": 2100, "unit": "psi"}
